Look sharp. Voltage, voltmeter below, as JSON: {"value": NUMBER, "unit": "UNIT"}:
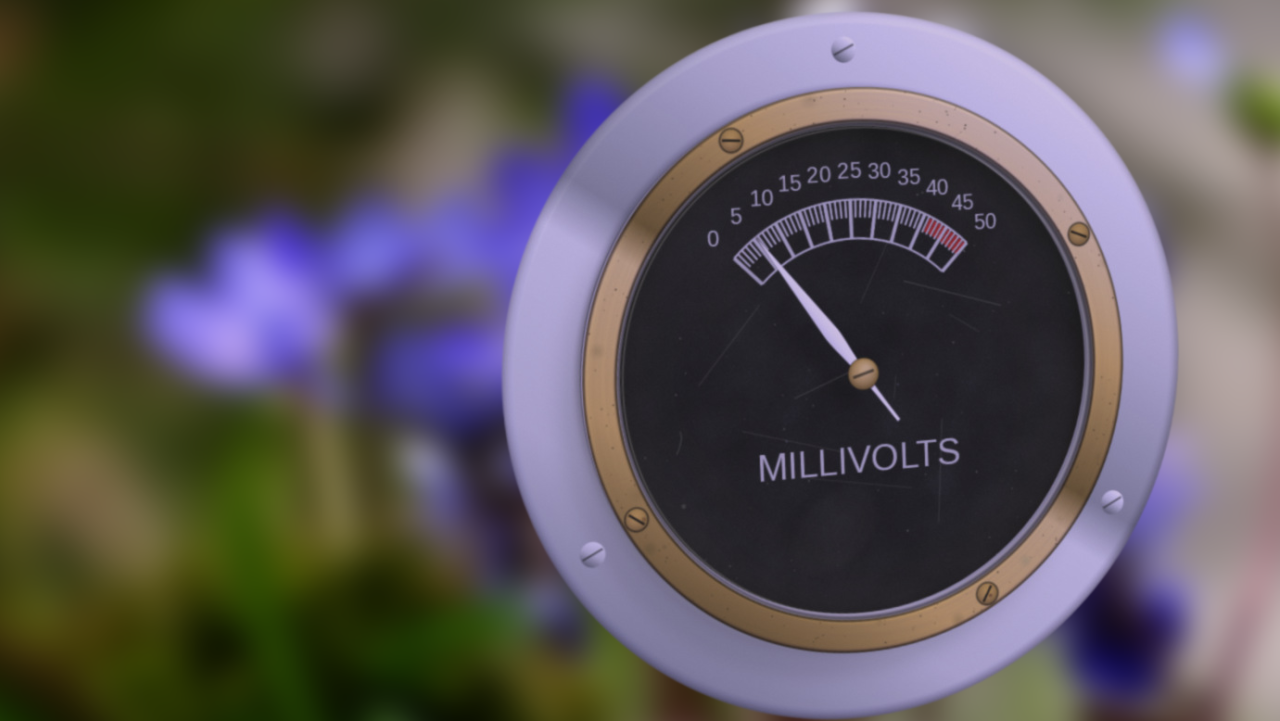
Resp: {"value": 5, "unit": "mV"}
